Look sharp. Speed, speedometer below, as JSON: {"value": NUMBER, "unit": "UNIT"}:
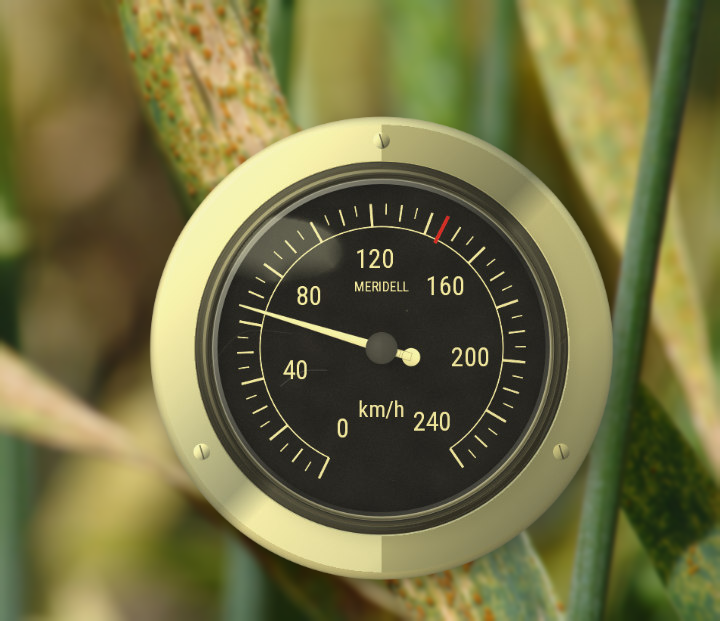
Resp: {"value": 65, "unit": "km/h"}
